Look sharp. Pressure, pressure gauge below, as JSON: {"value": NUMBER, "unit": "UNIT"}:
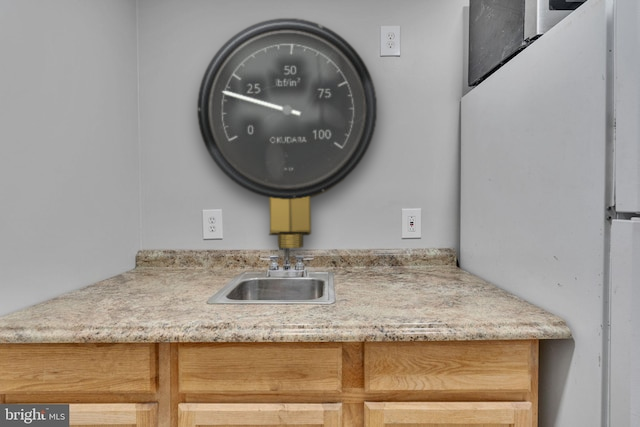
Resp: {"value": 17.5, "unit": "psi"}
